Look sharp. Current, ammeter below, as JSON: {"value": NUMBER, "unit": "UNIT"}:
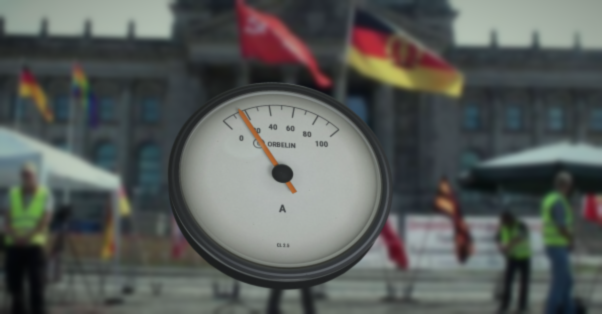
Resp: {"value": 15, "unit": "A"}
